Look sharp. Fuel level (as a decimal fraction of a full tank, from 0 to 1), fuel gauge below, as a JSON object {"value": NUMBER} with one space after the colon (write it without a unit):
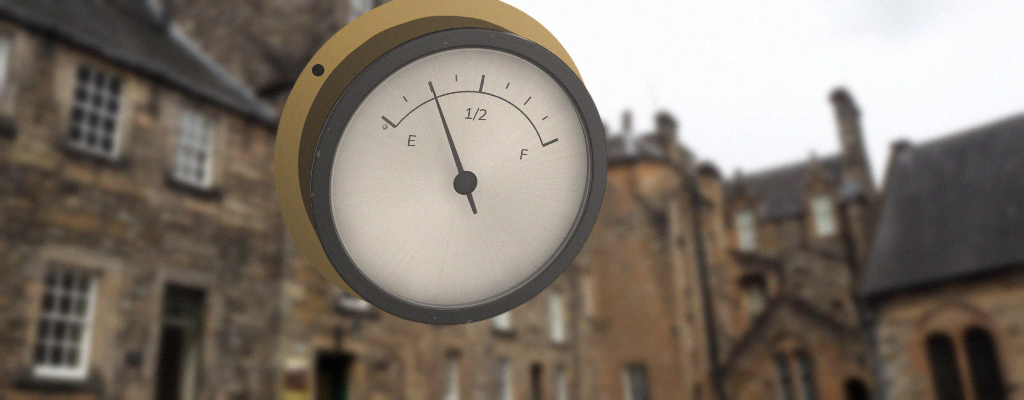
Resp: {"value": 0.25}
